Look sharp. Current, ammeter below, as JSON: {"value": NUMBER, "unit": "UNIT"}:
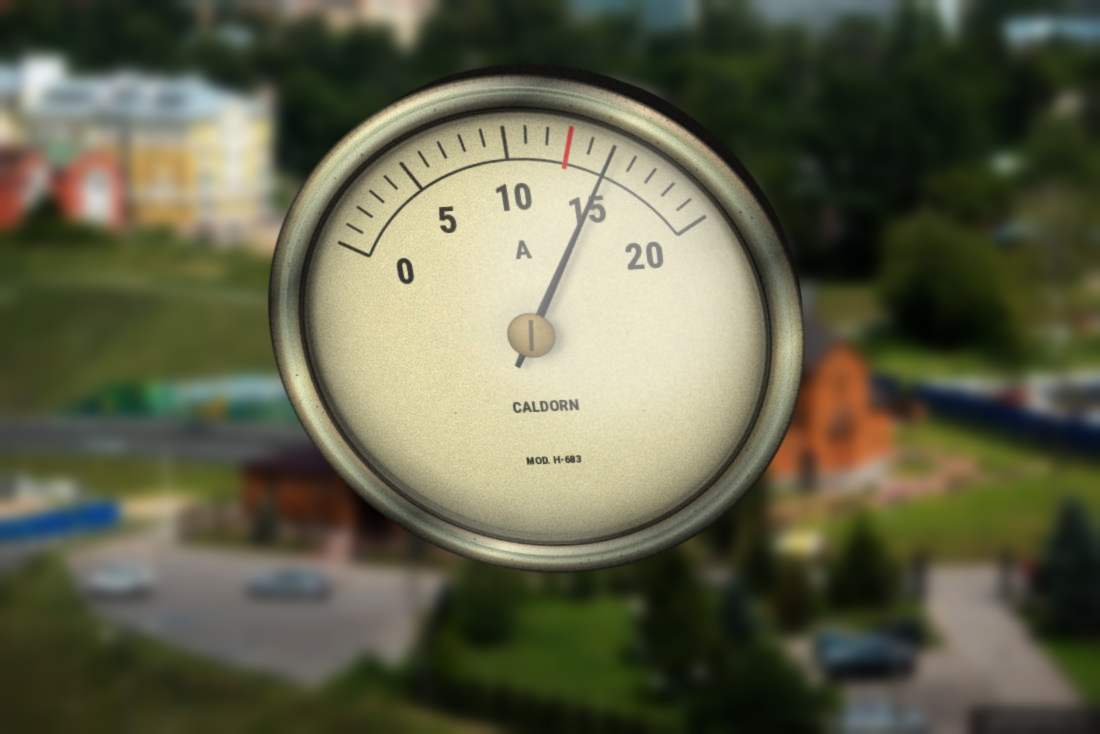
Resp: {"value": 15, "unit": "A"}
